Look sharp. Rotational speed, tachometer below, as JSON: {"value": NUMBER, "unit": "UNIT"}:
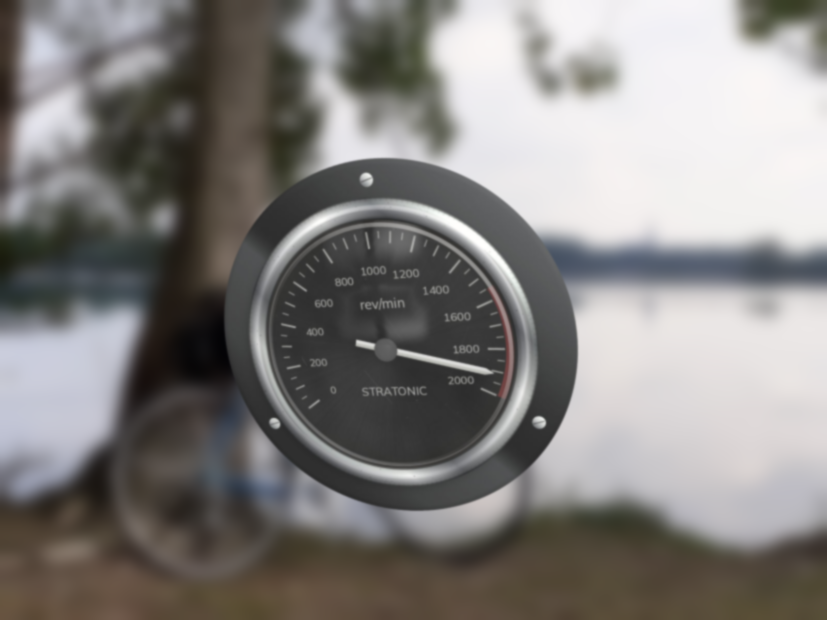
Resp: {"value": 1900, "unit": "rpm"}
